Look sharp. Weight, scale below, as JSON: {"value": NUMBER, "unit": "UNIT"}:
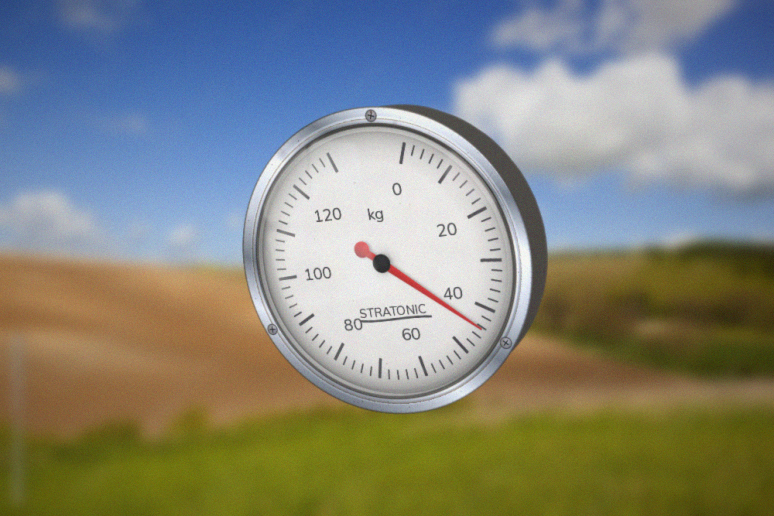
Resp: {"value": 44, "unit": "kg"}
